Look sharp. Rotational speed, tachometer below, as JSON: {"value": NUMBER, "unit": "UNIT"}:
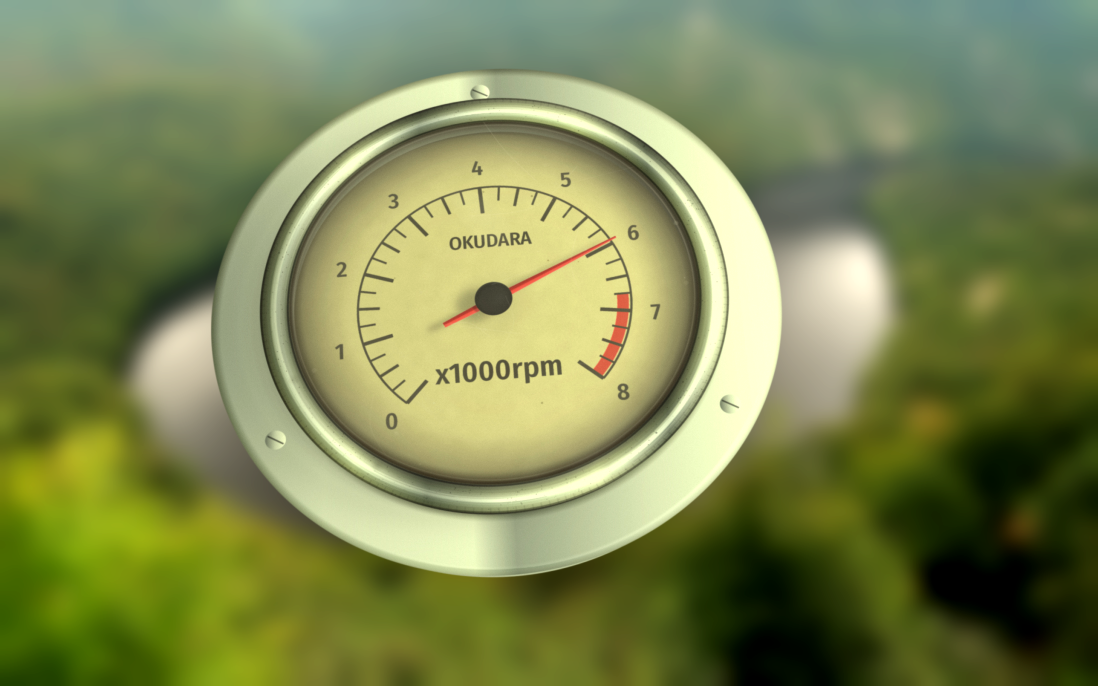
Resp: {"value": 6000, "unit": "rpm"}
